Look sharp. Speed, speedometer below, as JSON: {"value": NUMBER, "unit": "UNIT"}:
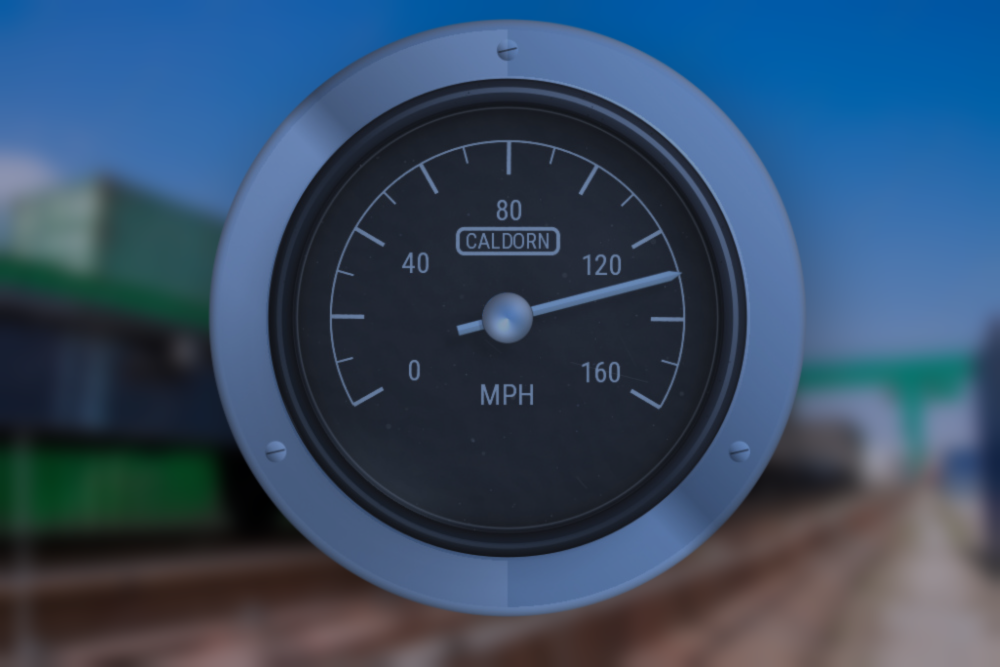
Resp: {"value": 130, "unit": "mph"}
